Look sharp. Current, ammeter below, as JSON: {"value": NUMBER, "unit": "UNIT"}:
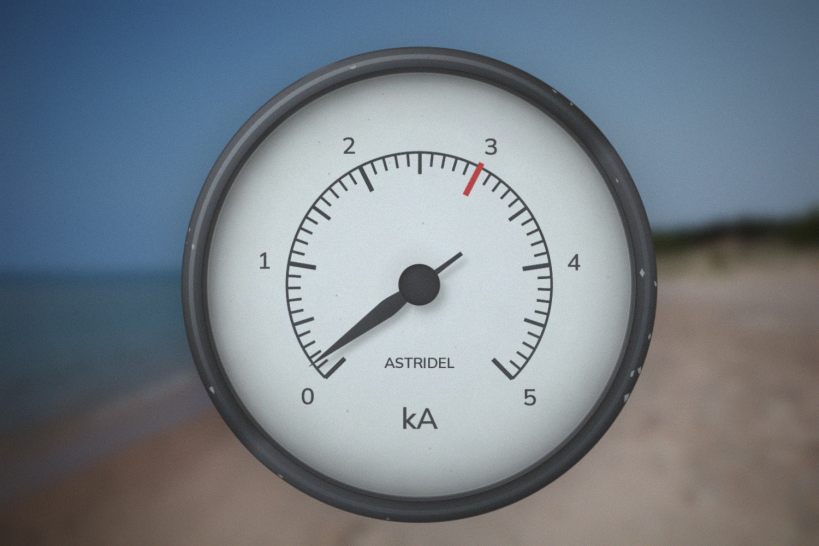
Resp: {"value": 0.15, "unit": "kA"}
